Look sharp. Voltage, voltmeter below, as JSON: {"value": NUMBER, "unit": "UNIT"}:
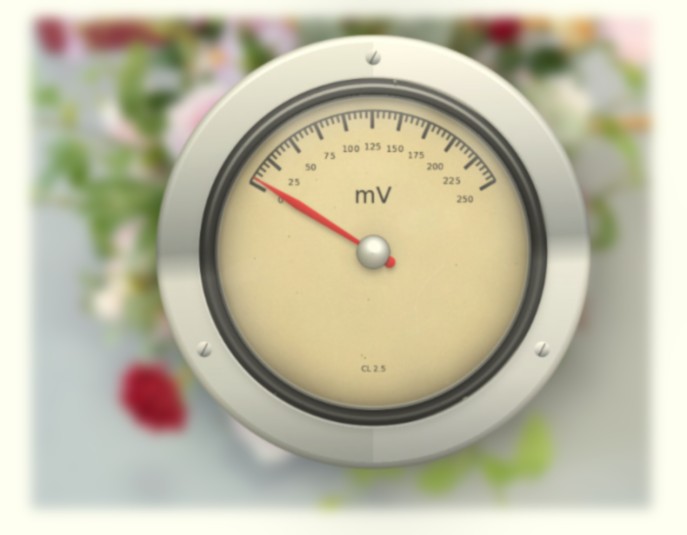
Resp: {"value": 5, "unit": "mV"}
